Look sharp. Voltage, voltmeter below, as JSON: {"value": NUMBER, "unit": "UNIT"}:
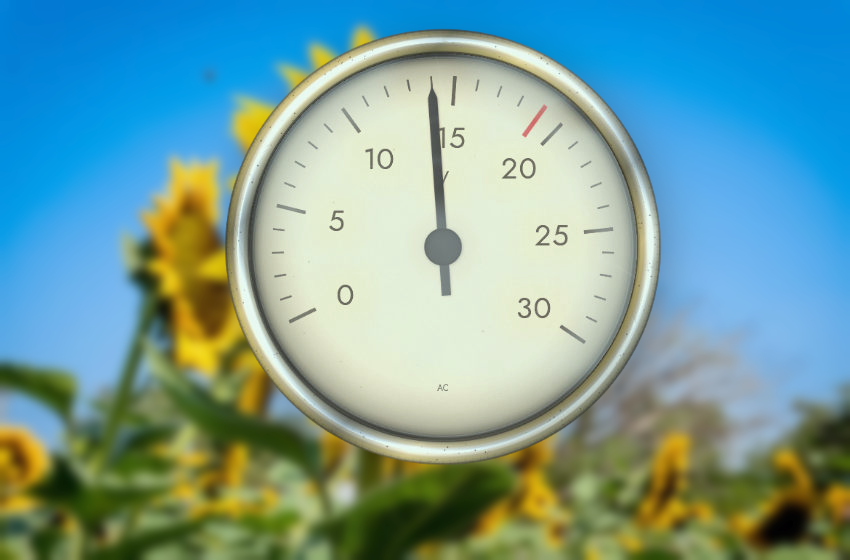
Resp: {"value": 14, "unit": "V"}
